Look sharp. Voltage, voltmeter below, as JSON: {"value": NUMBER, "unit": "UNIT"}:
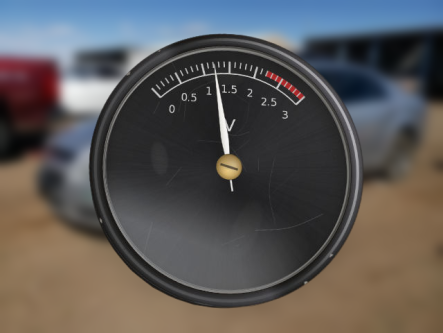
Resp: {"value": 1.2, "unit": "V"}
